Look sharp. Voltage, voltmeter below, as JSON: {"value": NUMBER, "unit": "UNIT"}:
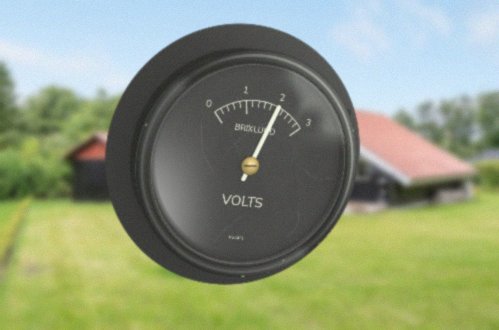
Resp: {"value": 2, "unit": "V"}
